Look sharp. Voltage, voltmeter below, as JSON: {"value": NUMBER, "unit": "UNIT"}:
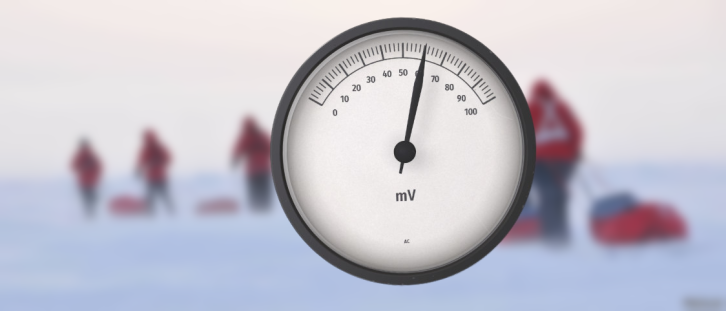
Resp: {"value": 60, "unit": "mV"}
